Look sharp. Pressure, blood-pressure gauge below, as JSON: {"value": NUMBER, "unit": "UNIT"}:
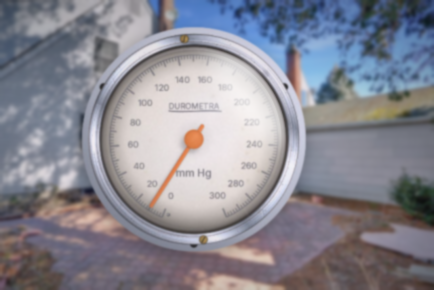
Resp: {"value": 10, "unit": "mmHg"}
